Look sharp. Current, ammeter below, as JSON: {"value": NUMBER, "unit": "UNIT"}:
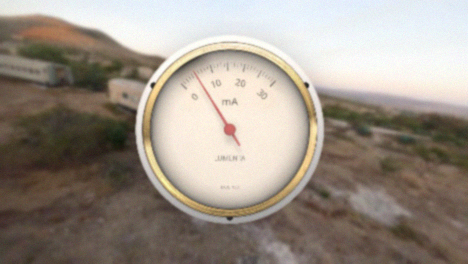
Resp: {"value": 5, "unit": "mA"}
